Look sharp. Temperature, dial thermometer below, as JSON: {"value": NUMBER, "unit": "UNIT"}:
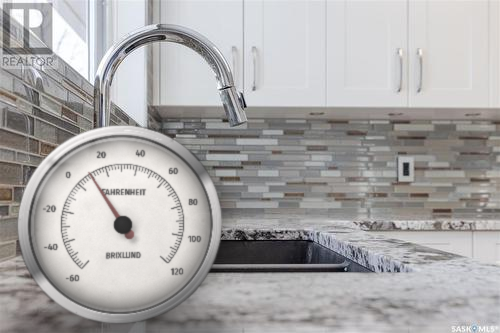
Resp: {"value": 10, "unit": "°F"}
